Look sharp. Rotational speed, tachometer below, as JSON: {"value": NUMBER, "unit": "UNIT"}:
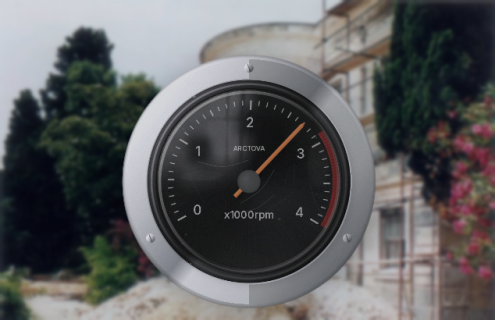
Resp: {"value": 2700, "unit": "rpm"}
